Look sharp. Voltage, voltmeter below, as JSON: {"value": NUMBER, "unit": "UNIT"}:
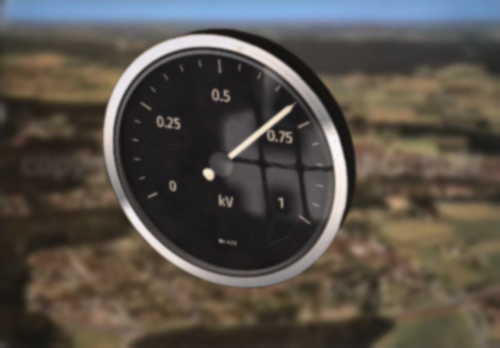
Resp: {"value": 0.7, "unit": "kV"}
